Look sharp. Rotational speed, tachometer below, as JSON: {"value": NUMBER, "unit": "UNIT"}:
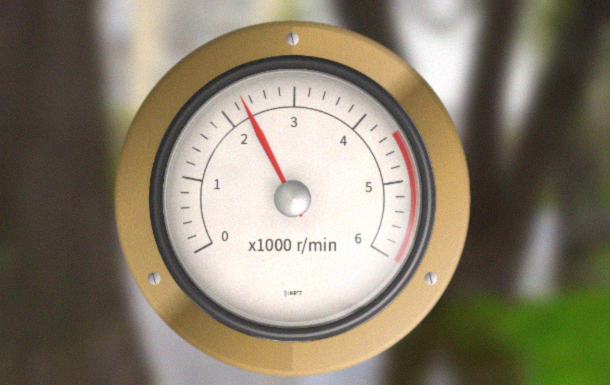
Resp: {"value": 2300, "unit": "rpm"}
